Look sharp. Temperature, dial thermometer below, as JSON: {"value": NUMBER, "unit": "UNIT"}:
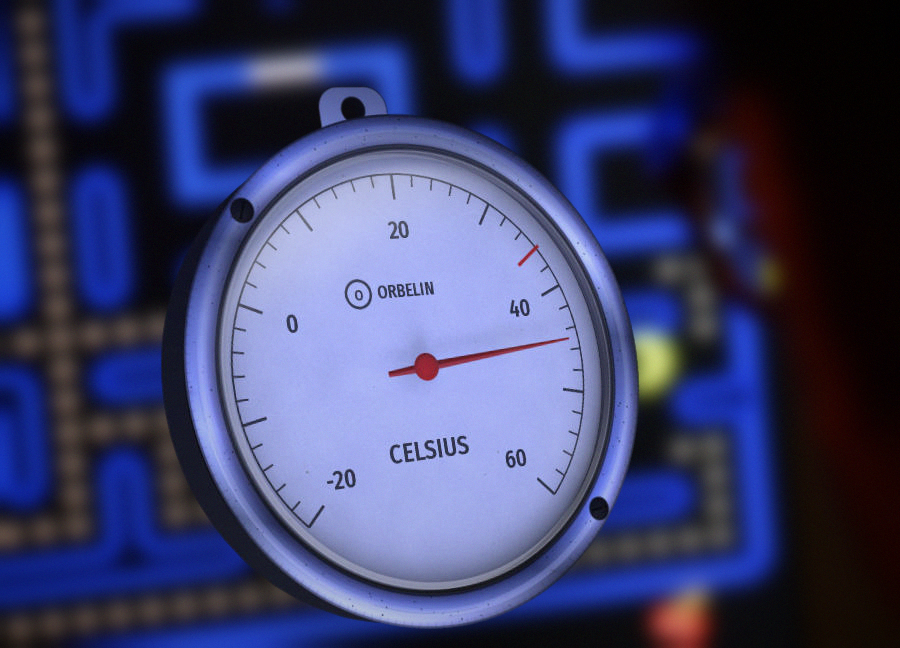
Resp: {"value": 45, "unit": "°C"}
